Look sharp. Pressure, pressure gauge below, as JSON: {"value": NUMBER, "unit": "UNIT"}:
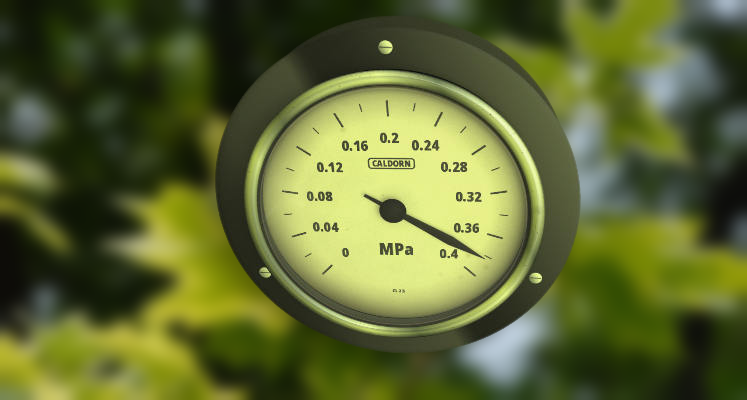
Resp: {"value": 0.38, "unit": "MPa"}
